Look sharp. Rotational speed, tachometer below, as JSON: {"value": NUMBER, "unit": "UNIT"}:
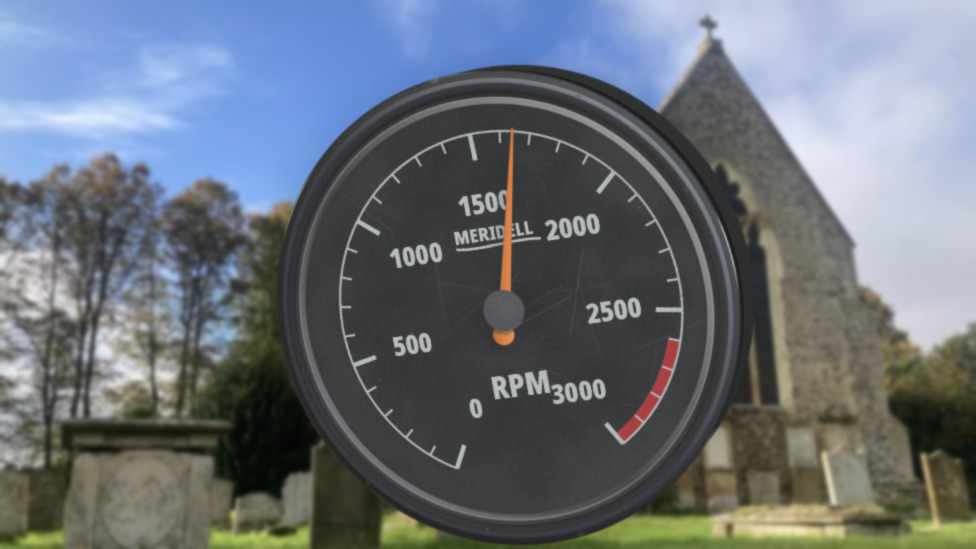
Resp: {"value": 1650, "unit": "rpm"}
